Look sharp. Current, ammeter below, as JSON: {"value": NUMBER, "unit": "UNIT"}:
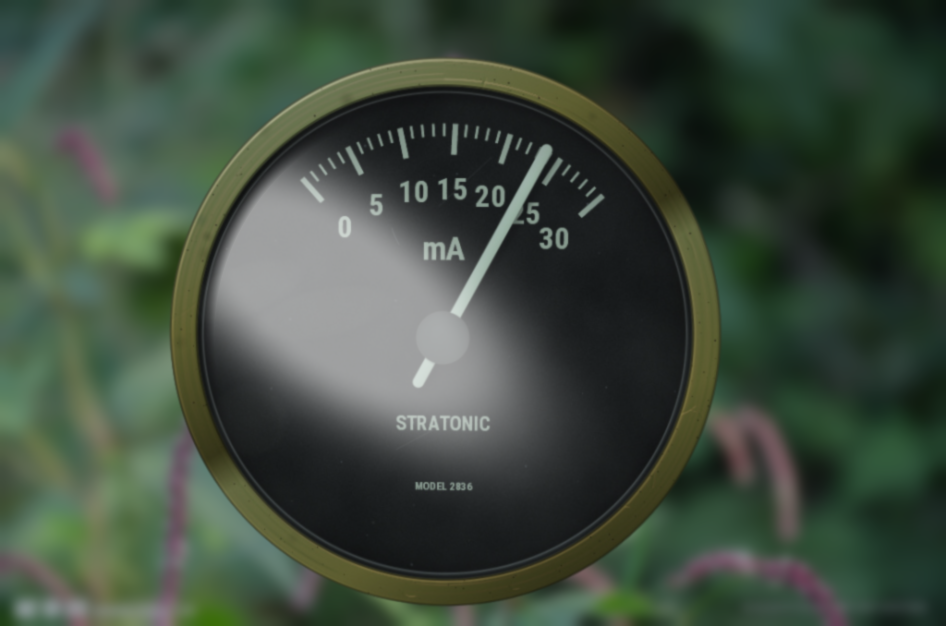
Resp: {"value": 23.5, "unit": "mA"}
